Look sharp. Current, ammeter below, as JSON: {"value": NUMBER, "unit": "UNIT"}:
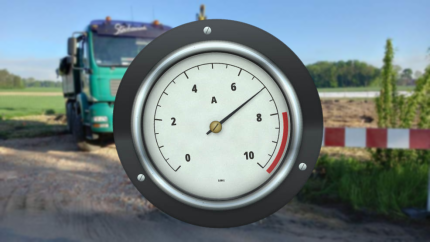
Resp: {"value": 7, "unit": "A"}
